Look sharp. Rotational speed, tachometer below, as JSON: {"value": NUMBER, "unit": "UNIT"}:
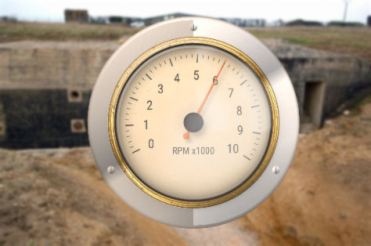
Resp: {"value": 6000, "unit": "rpm"}
